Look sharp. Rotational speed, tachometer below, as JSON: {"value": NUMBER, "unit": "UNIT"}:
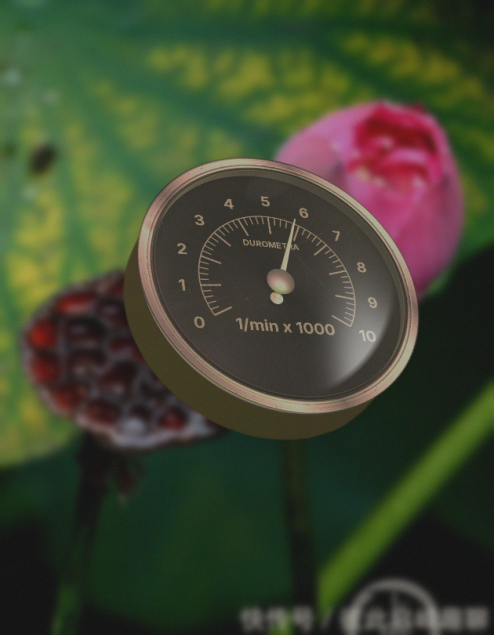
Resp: {"value": 5800, "unit": "rpm"}
